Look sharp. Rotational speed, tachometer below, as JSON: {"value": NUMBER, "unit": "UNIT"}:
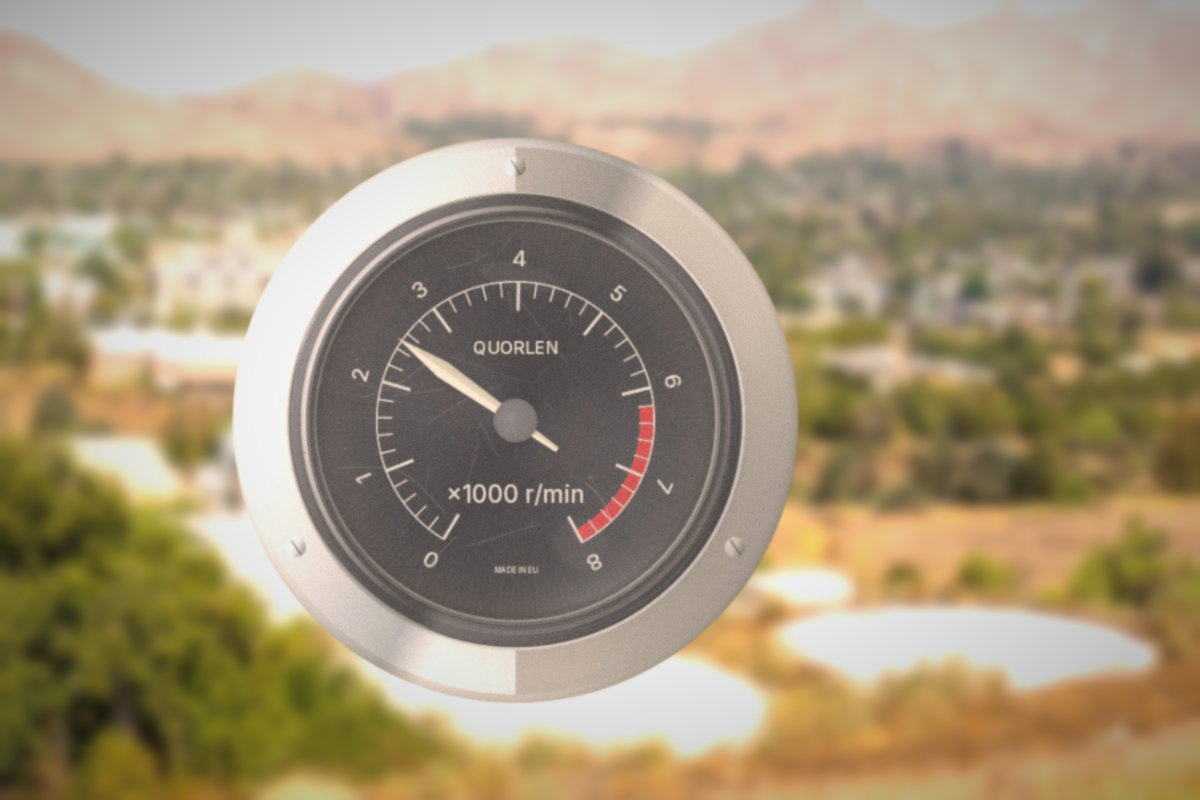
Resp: {"value": 2500, "unit": "rpm"}
